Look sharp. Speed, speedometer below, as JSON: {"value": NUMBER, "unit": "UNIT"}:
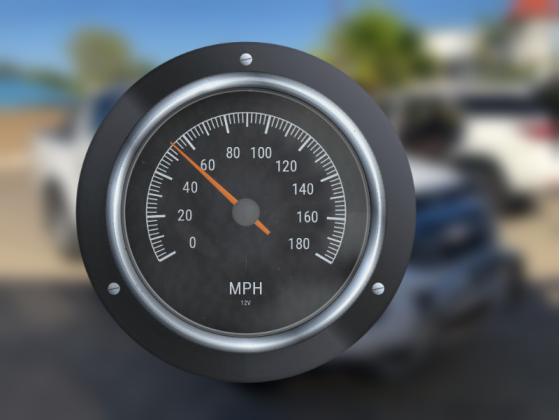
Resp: {"value": 54, "unit": "mph"}
